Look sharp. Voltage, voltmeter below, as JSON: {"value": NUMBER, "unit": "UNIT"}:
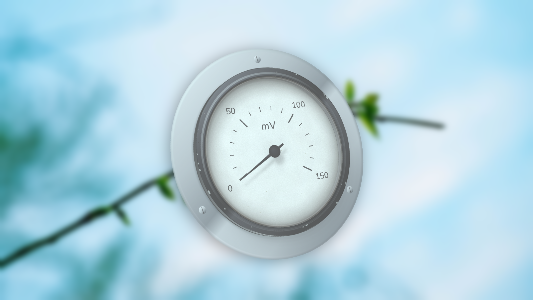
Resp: {"value": 0, "unit": "mV"}
